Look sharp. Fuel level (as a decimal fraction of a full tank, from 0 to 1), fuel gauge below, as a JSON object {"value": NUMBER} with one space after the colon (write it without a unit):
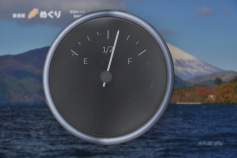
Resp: {"value": 0.625}
